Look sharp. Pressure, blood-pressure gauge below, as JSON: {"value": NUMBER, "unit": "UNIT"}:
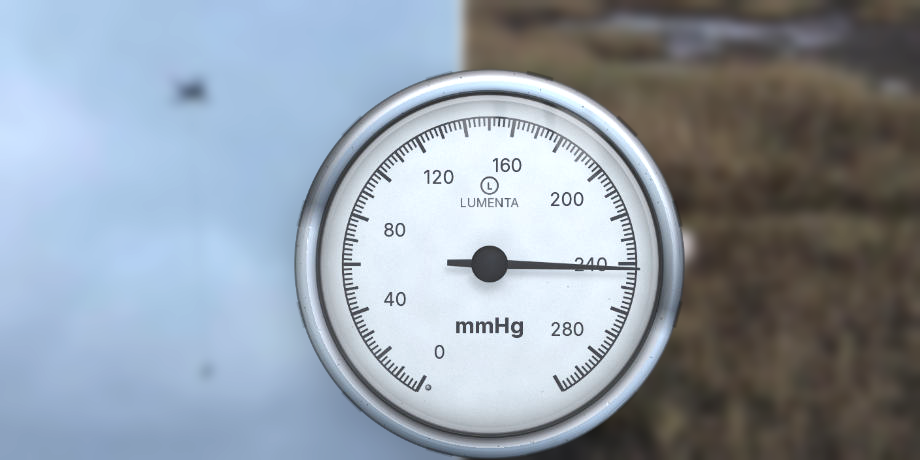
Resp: {"value": 242, "unit": "mmHg"}
